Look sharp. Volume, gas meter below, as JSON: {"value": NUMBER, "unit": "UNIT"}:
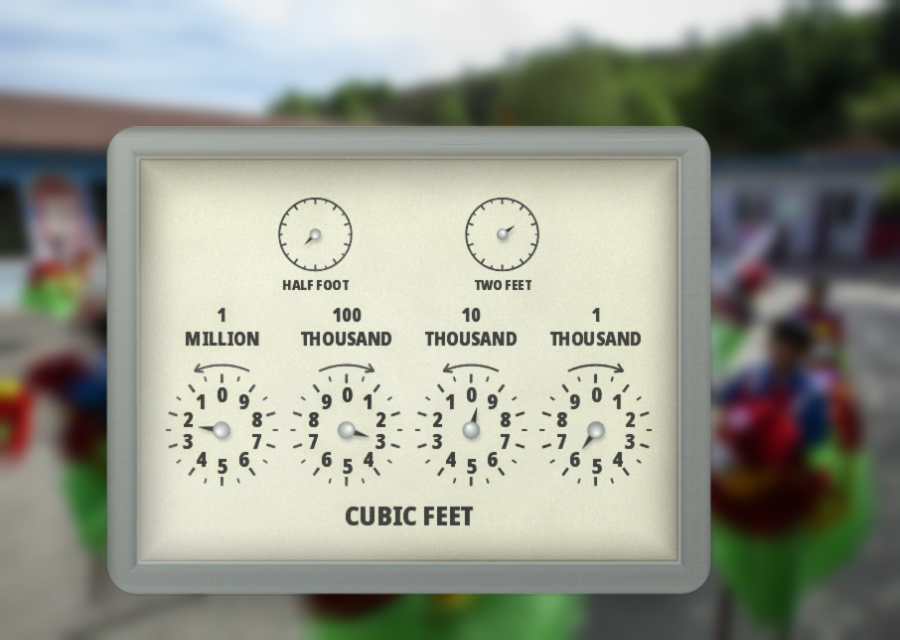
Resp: {"value": 229600, "unit": "ft³"}
